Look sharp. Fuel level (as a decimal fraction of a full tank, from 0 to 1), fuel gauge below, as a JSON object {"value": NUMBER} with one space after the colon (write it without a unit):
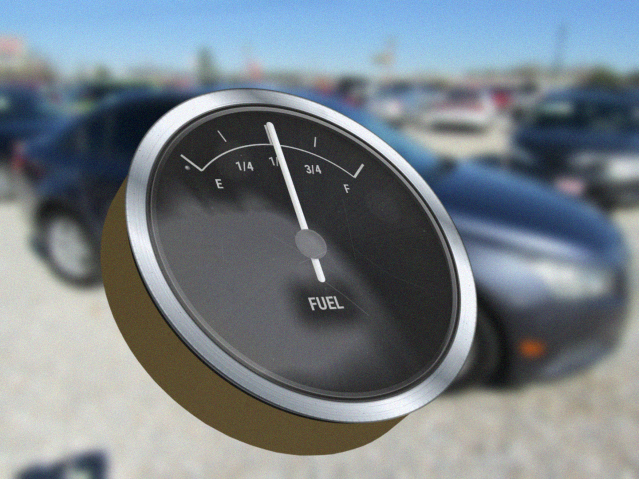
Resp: {"value": 0.5}
